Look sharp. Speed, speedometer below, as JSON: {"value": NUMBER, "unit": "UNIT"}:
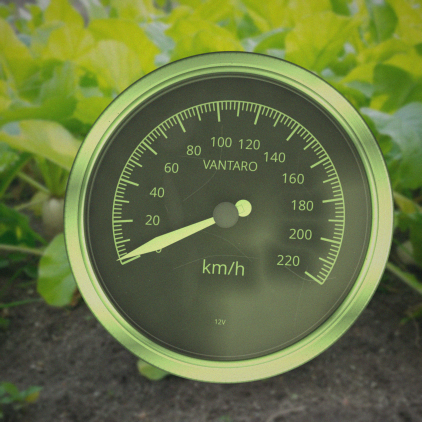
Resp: {"value": 2, "unit": "km/h"}
